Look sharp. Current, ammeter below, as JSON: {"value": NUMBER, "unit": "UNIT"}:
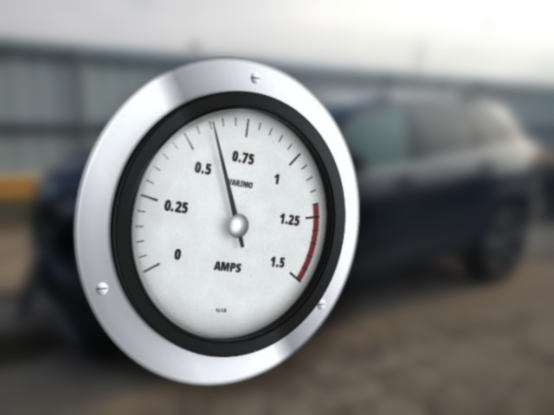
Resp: {"value": 0.6, "unit": "A"}
